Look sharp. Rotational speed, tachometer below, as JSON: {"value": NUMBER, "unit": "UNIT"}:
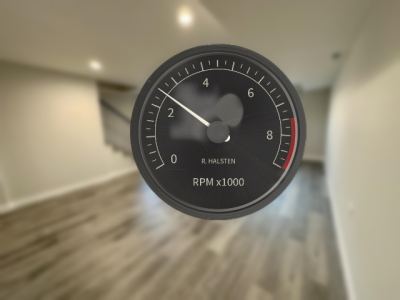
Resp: {"value": 2500, "unit": "rpm"}
